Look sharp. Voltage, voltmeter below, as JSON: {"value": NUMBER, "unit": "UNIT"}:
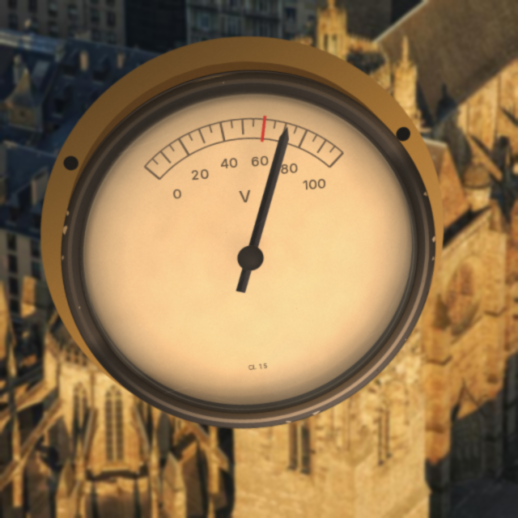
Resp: {"value": 70, "unit": "V"}
